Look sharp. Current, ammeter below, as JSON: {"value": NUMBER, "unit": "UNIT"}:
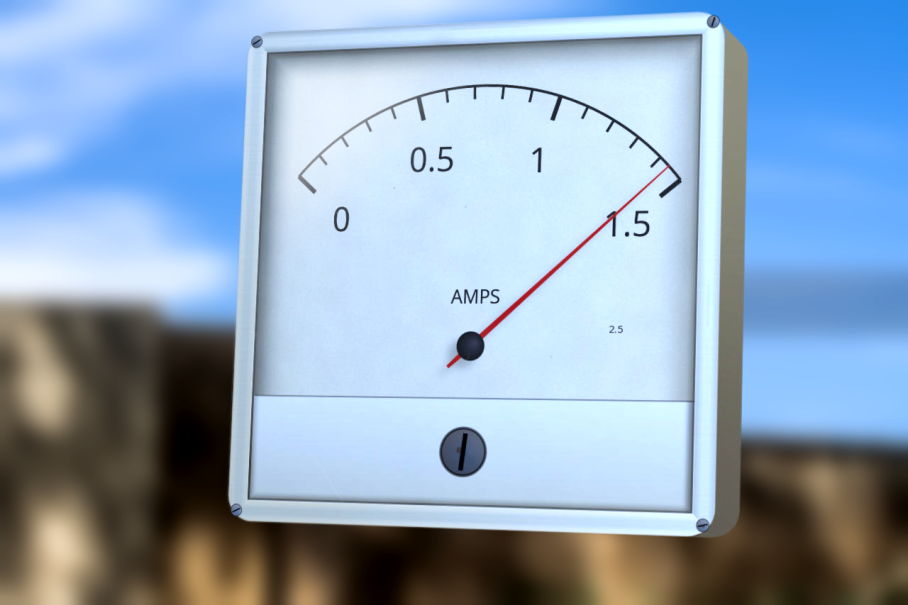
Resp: {"value": 1.45, "unit": "A"}
